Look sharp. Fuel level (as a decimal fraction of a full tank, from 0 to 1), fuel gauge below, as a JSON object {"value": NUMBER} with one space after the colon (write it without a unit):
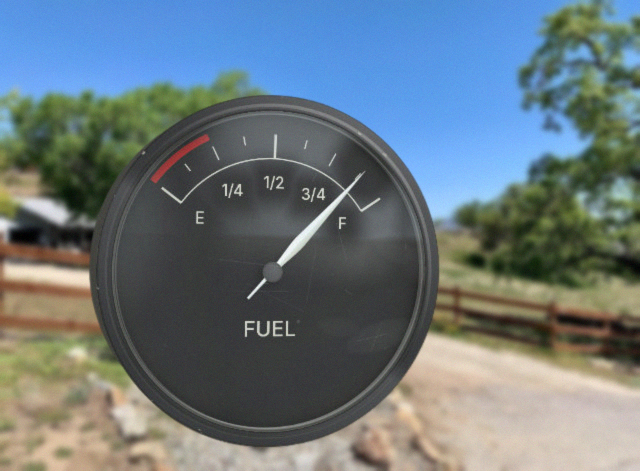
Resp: {"value": 0.875}
